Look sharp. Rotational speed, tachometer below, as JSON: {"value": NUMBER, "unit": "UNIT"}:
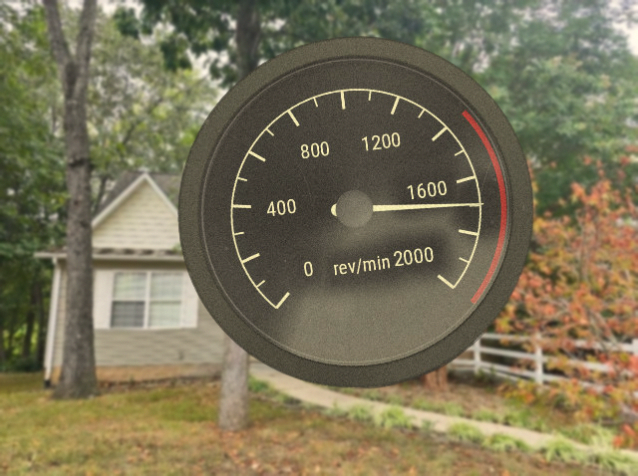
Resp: {"value": 1700, "unit": "rpm"}
